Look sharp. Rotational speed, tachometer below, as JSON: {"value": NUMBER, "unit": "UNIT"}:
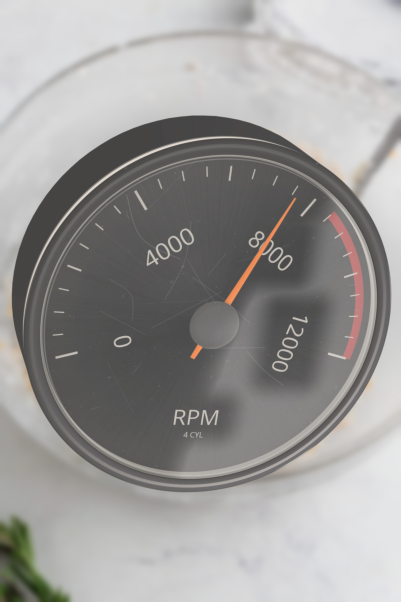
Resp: {"value": 7500, "unit": "rpm"}
